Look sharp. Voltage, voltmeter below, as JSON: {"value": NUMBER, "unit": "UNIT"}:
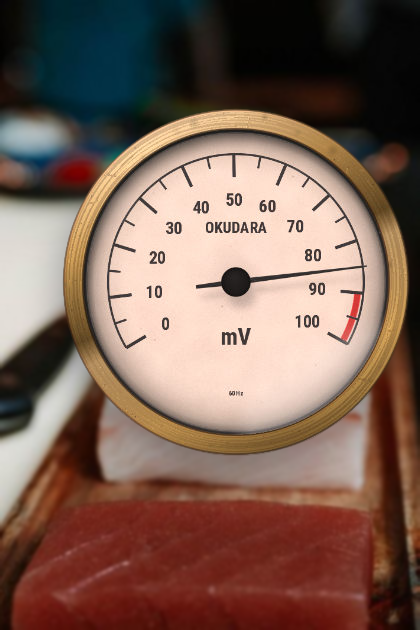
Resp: {"value": 85, "unit": "mV"}
